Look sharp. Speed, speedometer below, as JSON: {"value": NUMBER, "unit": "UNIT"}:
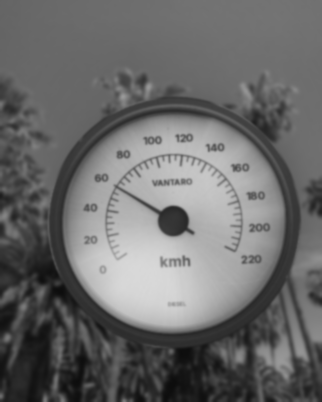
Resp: {"value": 60, "unit": "km/h"}
